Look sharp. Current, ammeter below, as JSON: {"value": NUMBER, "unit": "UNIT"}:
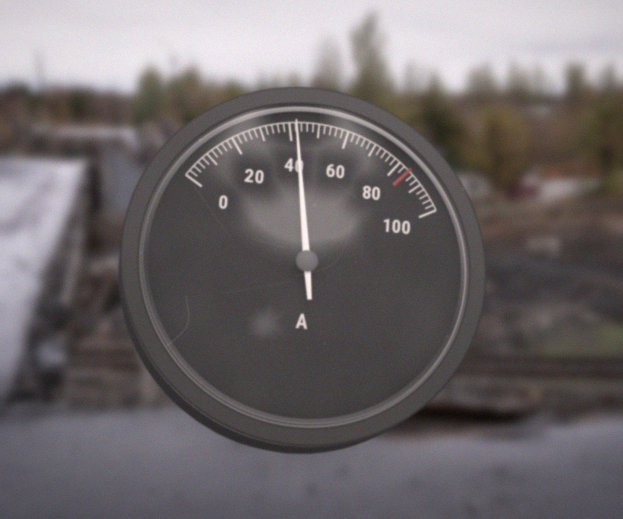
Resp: {"value": 42, "unit": "A"}
